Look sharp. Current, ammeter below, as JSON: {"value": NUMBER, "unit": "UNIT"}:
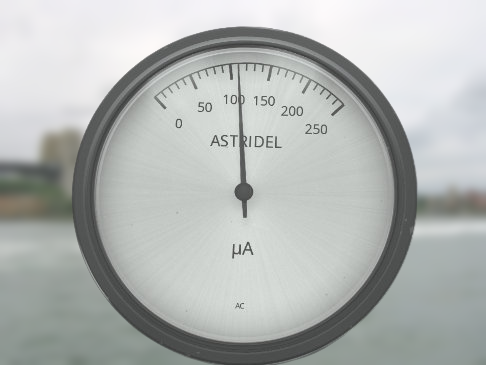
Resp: {"value": 110, "unit": "µA"}
